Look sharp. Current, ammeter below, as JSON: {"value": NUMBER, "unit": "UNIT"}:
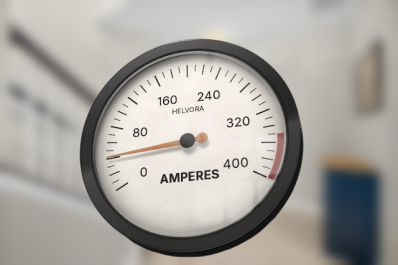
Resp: {"value": 40, "unit": "A"}
